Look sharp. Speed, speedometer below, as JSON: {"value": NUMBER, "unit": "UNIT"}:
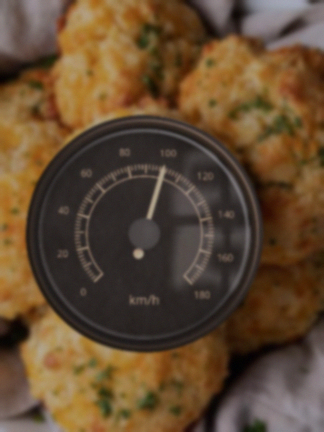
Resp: {"value": 100, "unit": "km/h"}
